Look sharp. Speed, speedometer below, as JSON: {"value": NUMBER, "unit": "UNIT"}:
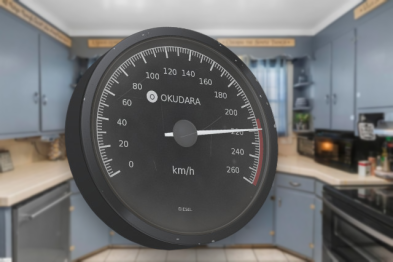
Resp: {"value": 220, "unit": "km/h"}
